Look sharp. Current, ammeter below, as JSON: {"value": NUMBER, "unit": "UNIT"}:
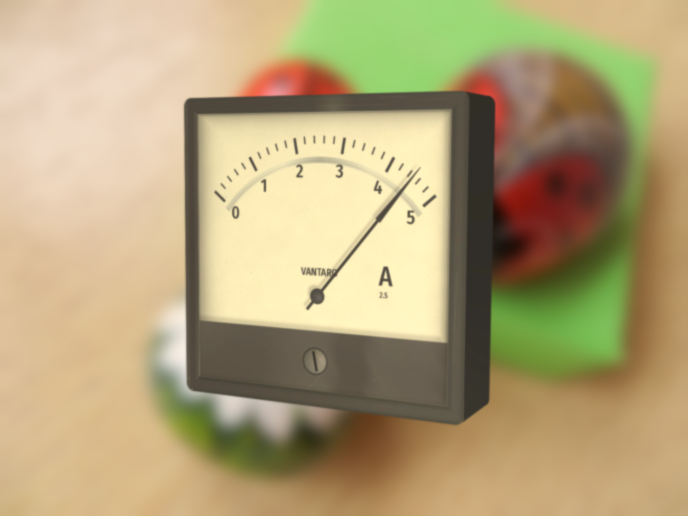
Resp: {"value": 4.5, "unit": "A"}
